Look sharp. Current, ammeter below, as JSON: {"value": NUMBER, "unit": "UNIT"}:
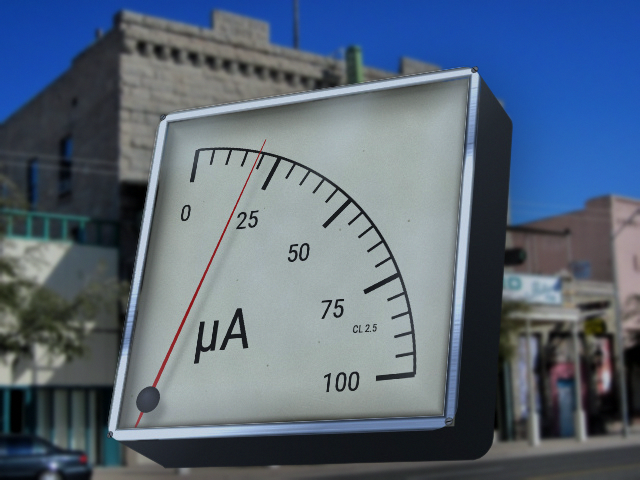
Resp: {"value": 20, "unit": "µA"}
